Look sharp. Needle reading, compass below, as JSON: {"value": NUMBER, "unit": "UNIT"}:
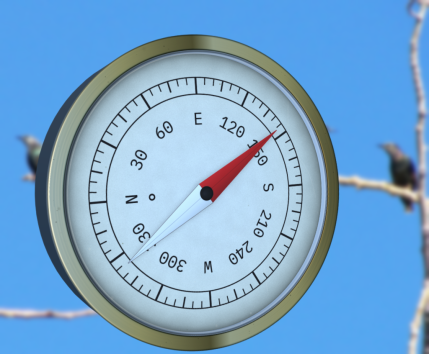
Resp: {"value": 145, "unit": "°"}
